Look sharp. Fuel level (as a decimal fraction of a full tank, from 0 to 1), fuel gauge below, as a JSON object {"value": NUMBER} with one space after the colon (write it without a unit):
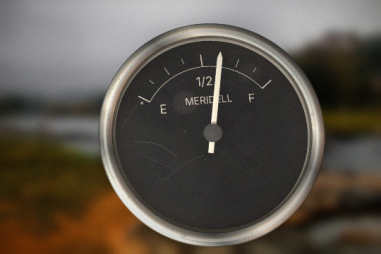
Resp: {"value": 0.625}
